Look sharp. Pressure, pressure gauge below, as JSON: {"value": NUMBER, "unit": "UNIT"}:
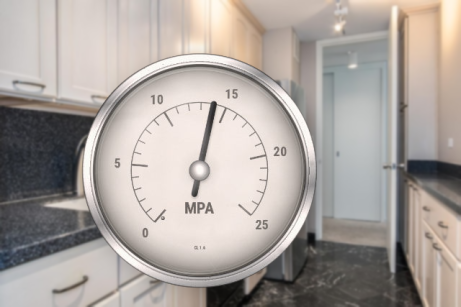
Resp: {"value": 14, "unit": "MPa"}
